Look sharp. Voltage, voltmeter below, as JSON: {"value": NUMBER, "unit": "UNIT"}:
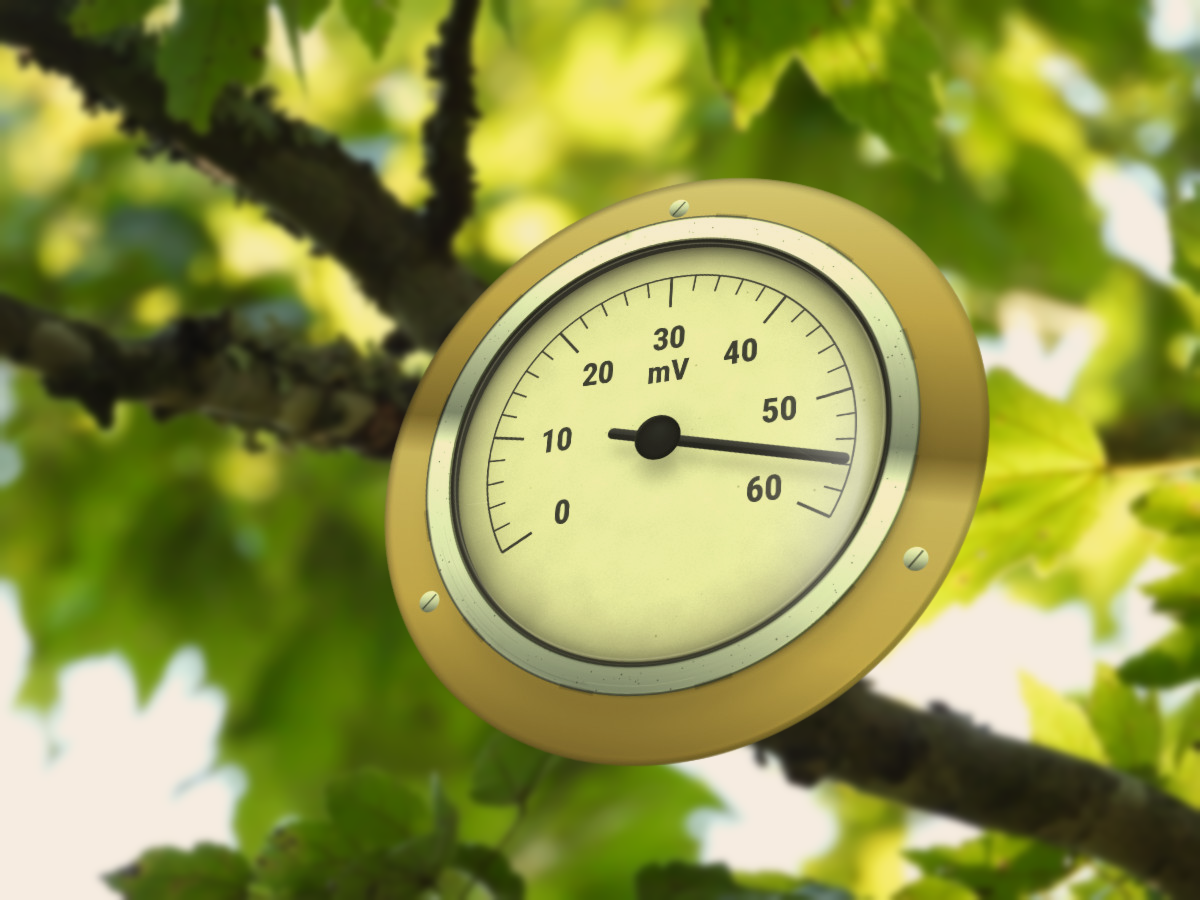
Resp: {"value": 56, "unit": "mV"}
